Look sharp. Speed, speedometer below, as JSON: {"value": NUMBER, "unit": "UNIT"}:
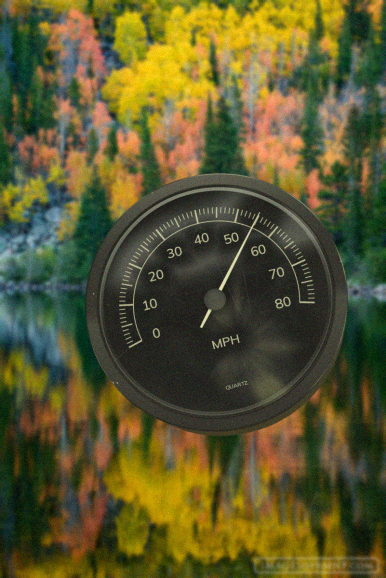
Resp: {"value": 55, "unit": "mph"}
